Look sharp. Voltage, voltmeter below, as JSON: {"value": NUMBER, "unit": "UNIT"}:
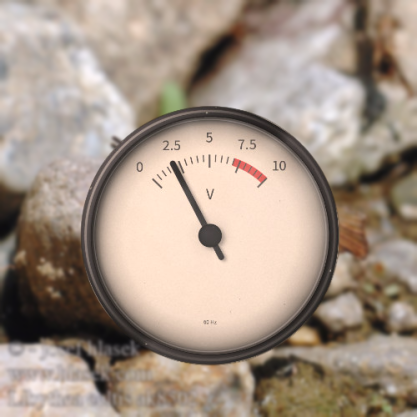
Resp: {"value": 2, "unit": "V"}
